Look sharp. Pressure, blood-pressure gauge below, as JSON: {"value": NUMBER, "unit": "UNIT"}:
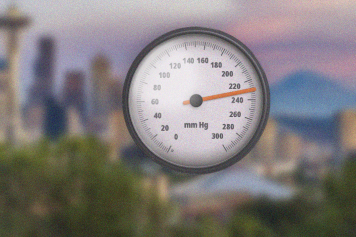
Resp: {"value": 230, "unit": "mmHg"}
